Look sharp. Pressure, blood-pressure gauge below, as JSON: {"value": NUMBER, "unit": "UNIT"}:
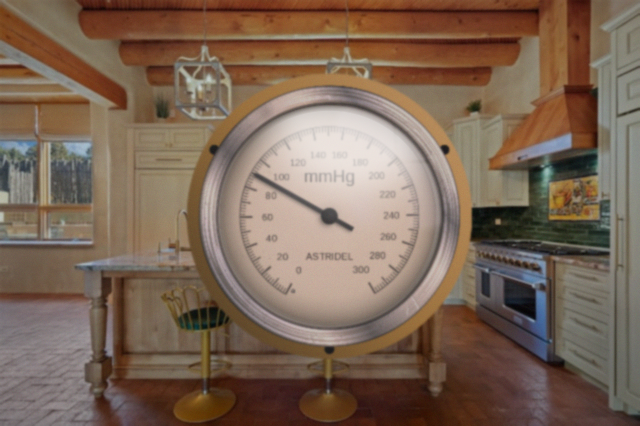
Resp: {"value": 90, "unit": "mmHg"}
